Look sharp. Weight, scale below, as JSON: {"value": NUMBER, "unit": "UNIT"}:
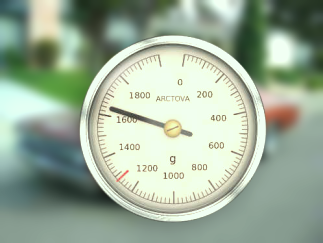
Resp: {"value": 1640, "unit": "g"}
